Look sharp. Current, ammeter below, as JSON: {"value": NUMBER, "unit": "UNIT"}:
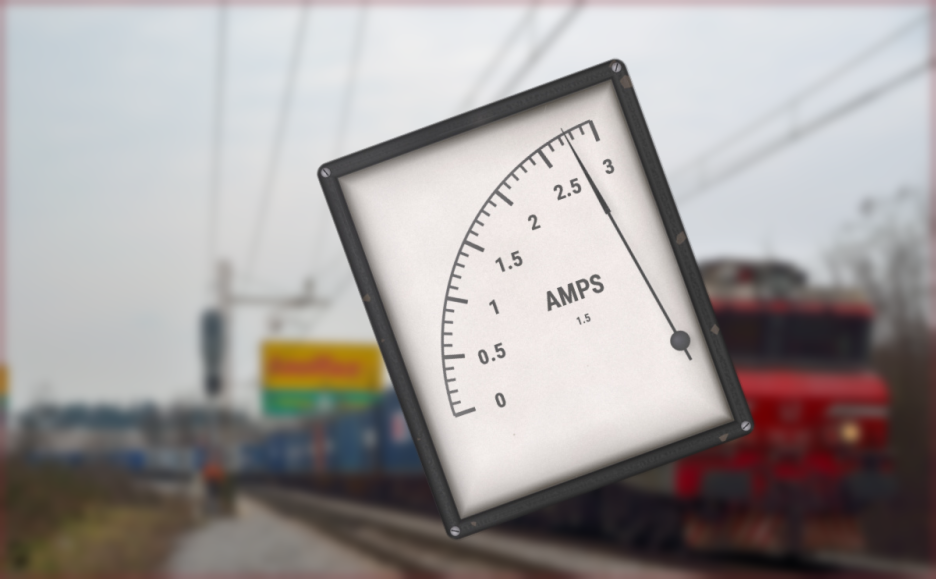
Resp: {"value": 2.75, "unit": "A"}
